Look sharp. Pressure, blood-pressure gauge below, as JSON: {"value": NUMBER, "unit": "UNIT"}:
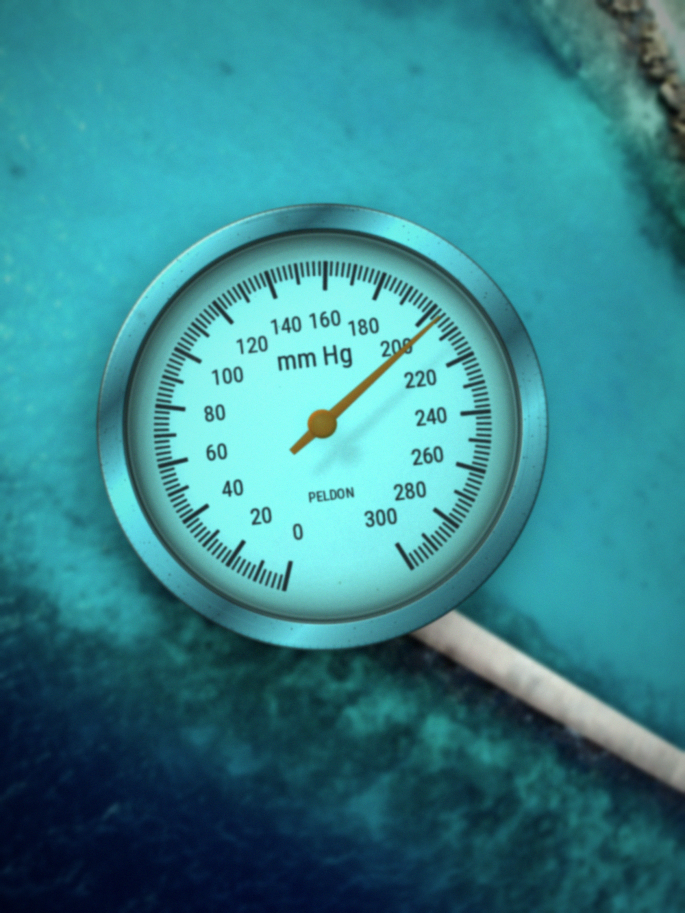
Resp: {"value": 204, "unit": "mmHg"}
